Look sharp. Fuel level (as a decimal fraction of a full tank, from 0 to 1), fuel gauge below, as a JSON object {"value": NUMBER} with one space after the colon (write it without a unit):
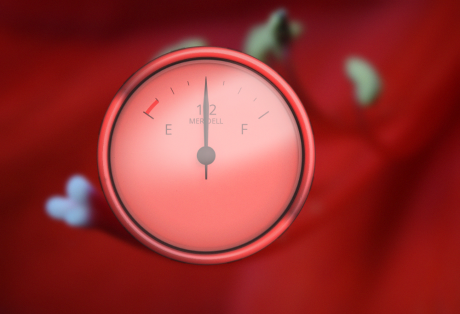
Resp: {"value": 0.5}
